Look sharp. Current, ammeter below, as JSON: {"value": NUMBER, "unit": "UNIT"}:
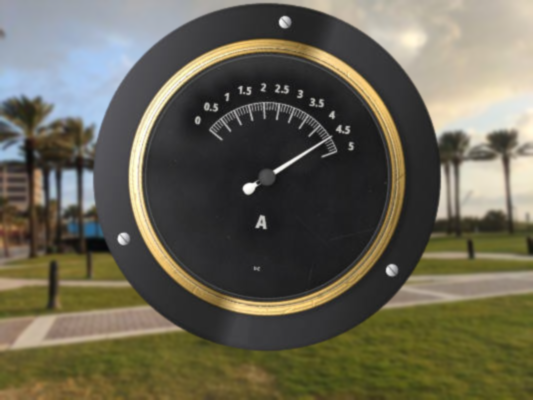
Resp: {"value": 4.5, "unit": "A"}
